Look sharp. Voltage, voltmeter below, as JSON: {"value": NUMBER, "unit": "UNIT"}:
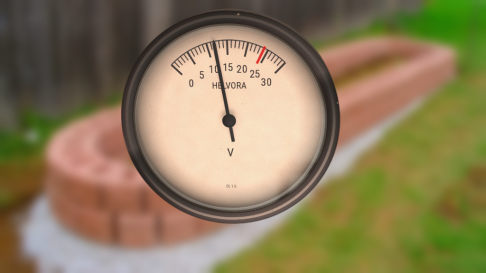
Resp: {"value": 12, "unit": "V"}
